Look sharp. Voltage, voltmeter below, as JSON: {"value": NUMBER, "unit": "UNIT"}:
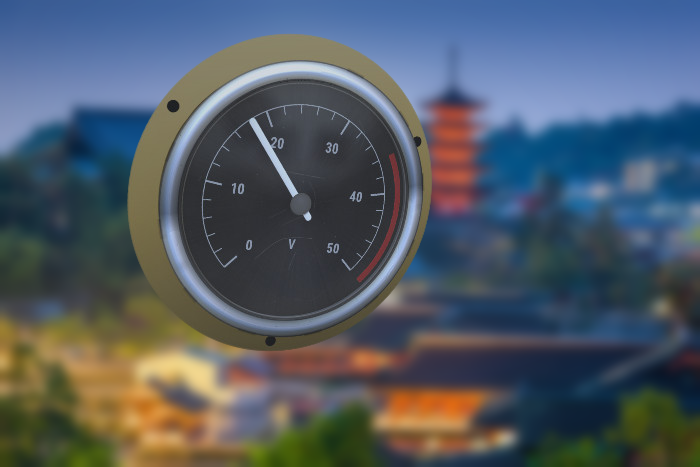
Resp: {"value": 18, "unit": "V"}
